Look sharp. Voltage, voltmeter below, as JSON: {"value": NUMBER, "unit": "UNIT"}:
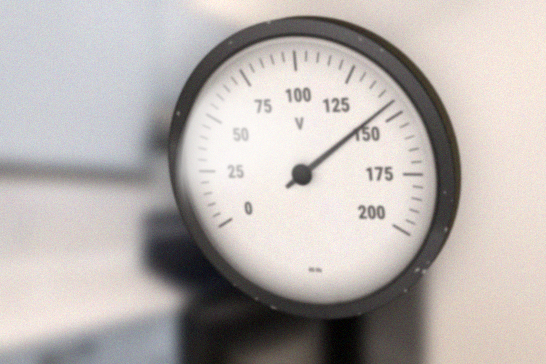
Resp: {"value": 145, "unit": "V"}
